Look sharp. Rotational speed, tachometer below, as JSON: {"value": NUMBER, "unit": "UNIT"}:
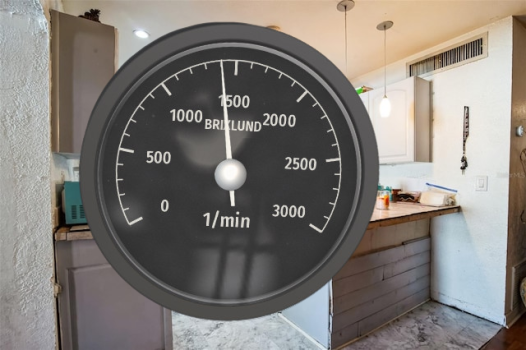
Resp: {"value": 1400, "unit": "rpm"}
